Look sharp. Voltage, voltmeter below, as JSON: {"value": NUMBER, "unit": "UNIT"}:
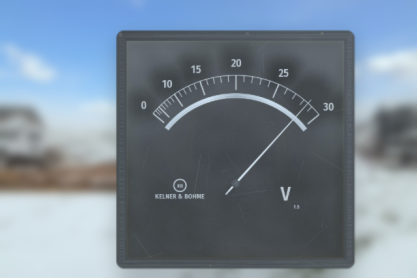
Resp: {"value": 28.5, "unit": "V"}
